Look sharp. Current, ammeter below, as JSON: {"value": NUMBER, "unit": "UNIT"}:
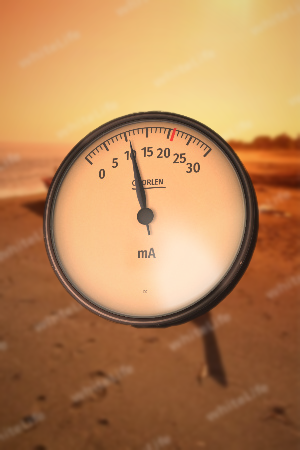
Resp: {"value": 11, "unit": "mA"}
